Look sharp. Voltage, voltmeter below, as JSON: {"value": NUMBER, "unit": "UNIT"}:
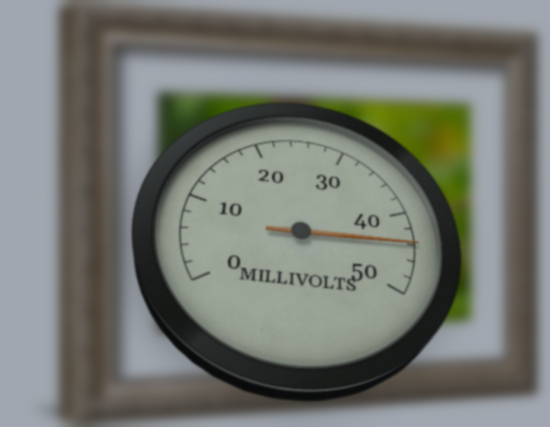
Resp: {"value": 44, "unit": "mV"}
